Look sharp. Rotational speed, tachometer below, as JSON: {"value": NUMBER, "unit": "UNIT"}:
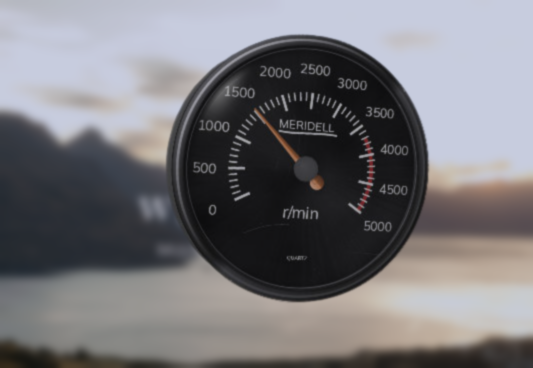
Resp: {"value": 1500, "unit": "rpm"}
